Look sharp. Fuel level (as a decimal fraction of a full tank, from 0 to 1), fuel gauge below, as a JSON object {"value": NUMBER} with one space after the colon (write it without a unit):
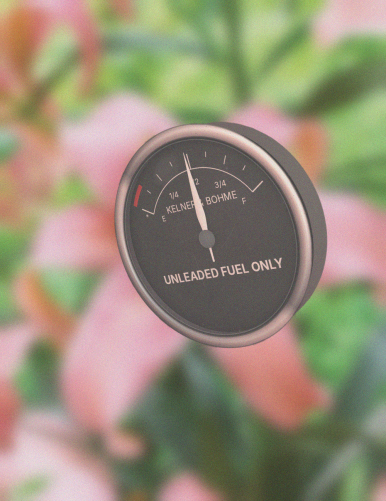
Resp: {"value": 0.5}
